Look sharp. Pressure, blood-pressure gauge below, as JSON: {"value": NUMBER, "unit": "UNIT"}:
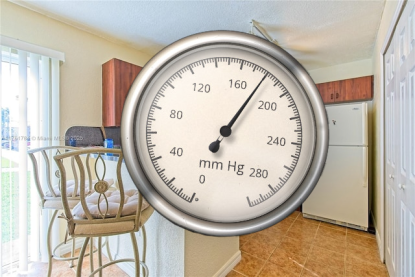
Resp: {"value": 180, "unit": "mmHg"}
